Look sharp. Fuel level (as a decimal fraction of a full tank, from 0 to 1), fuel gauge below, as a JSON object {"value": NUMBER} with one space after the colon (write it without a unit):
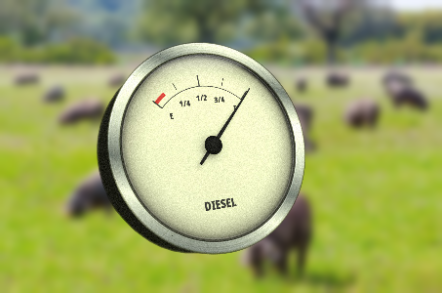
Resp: {"value": 1}
